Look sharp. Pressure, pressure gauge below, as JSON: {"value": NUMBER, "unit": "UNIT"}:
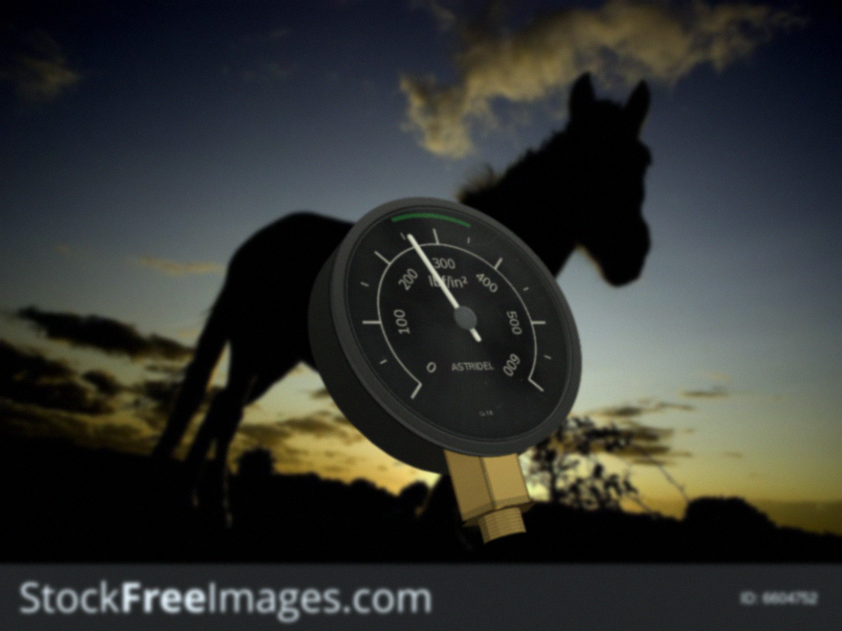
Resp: {"value": 250, "unit": "psi"}
